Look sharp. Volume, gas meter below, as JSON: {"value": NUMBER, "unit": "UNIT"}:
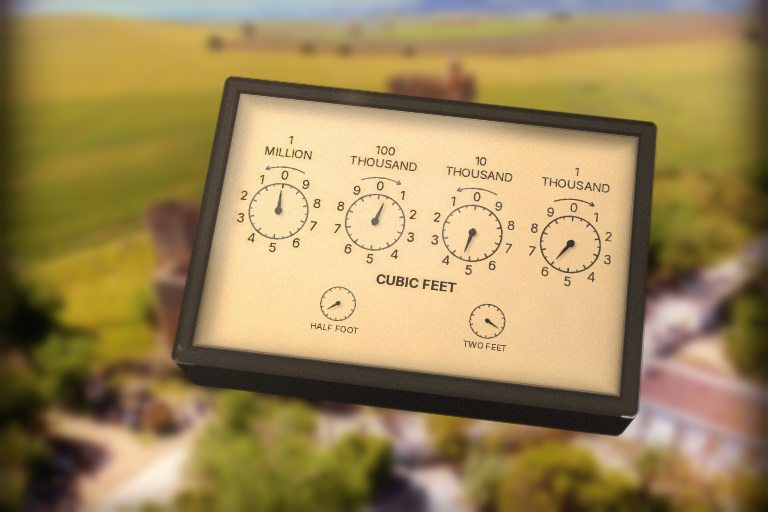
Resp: {"value": 4600, "unit": "ft³"}
